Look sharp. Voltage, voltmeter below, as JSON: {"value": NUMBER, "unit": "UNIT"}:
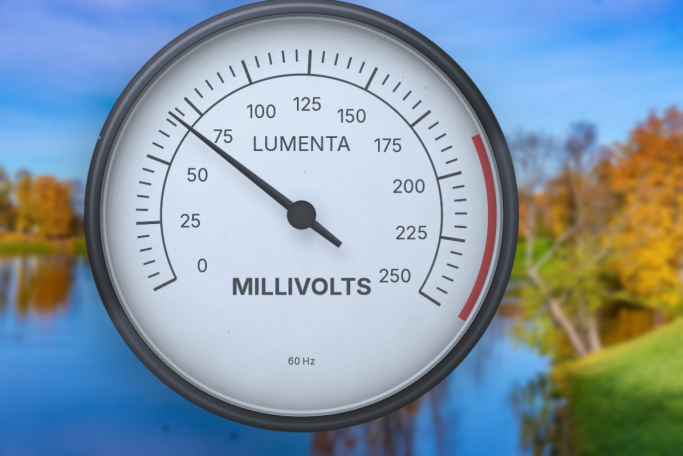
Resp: {"value": 67.5, "unit": "mV"}
